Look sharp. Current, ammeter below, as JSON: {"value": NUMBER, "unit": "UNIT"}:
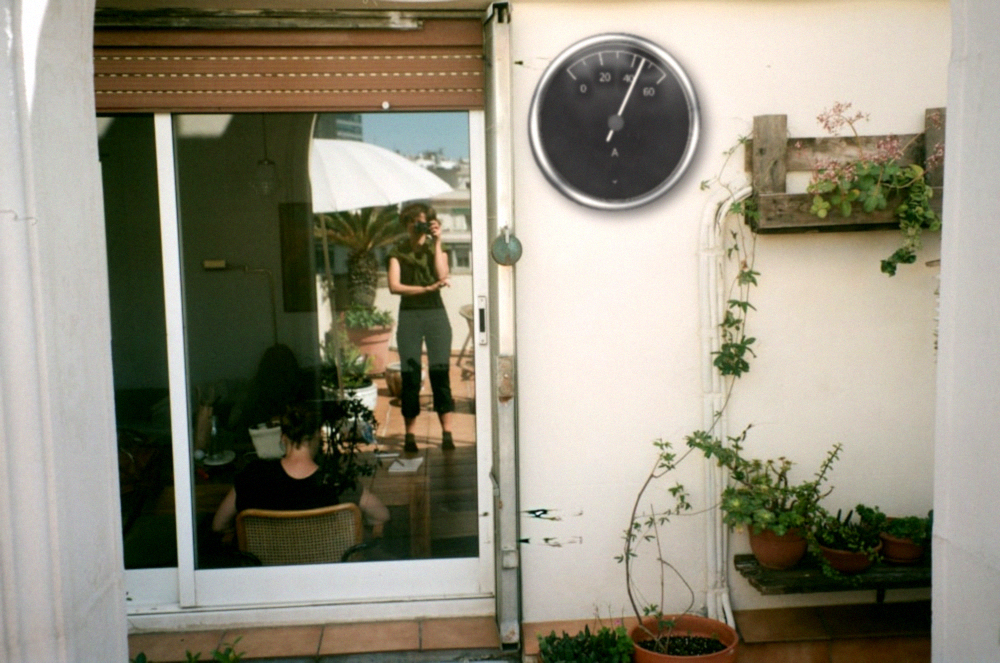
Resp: {"value": 45, "unit": "A"}
